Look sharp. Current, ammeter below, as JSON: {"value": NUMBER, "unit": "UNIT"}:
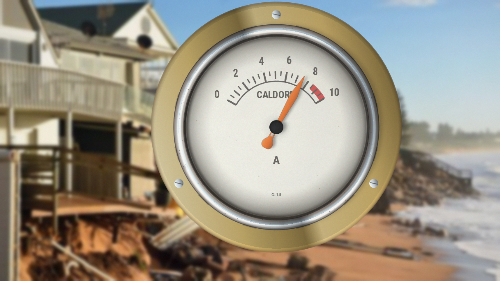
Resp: {"value": 7.5, "unit": "A"}
